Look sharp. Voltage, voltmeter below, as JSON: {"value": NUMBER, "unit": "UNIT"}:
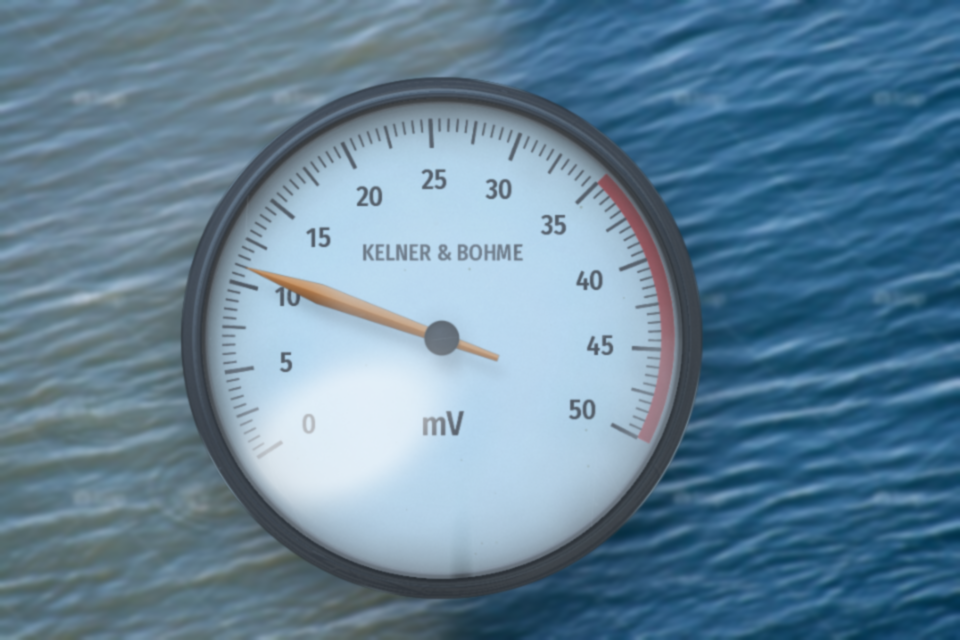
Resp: {"value": 11, "unit": "mV"}
